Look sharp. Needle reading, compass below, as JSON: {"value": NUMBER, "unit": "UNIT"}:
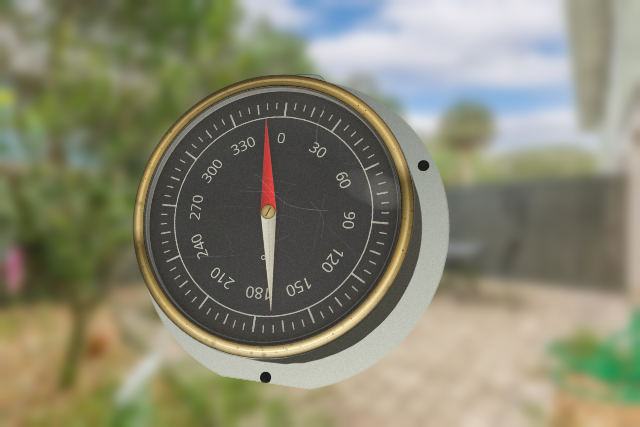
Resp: {"value": 350, "unit": "°"}
